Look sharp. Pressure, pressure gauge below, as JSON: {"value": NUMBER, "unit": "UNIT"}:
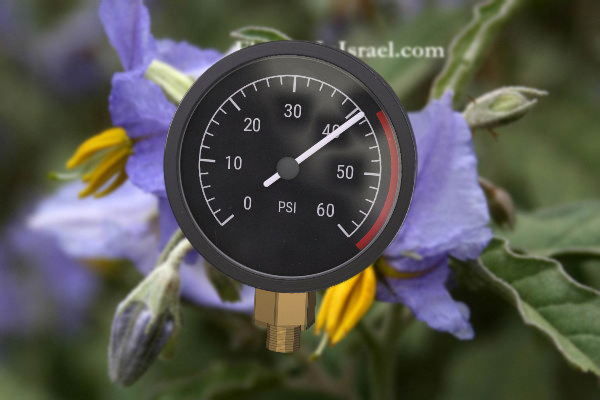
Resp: {"value": 41, "unit": "psi"}
